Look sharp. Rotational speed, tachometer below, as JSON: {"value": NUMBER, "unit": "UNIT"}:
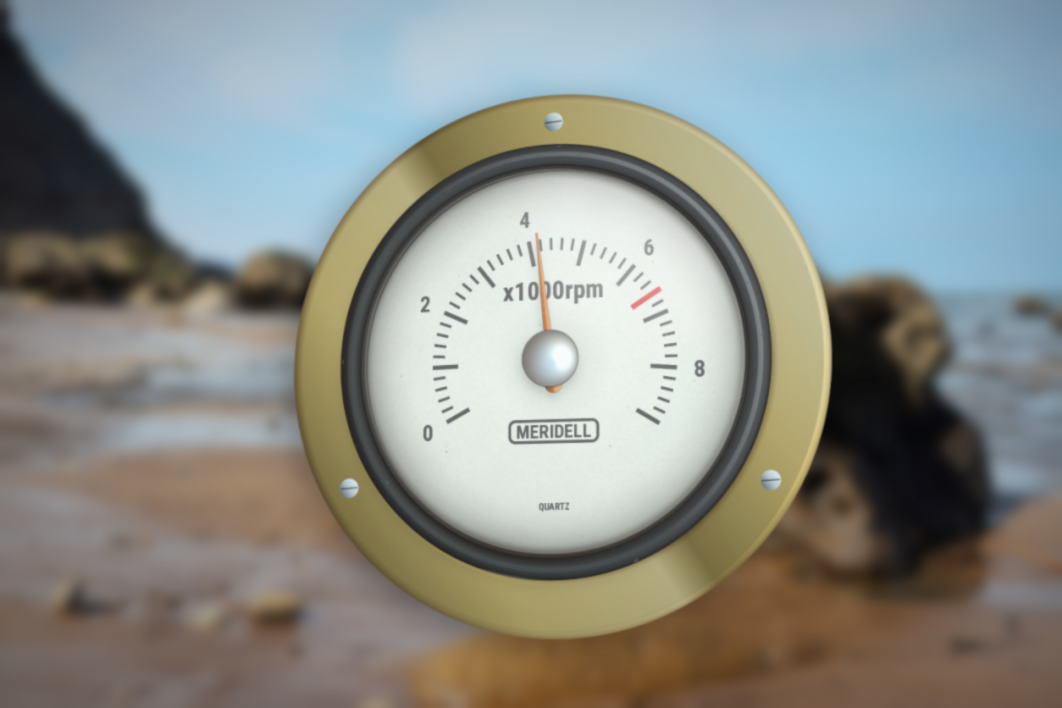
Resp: {"value": 4200, "unit": "rpm"}
